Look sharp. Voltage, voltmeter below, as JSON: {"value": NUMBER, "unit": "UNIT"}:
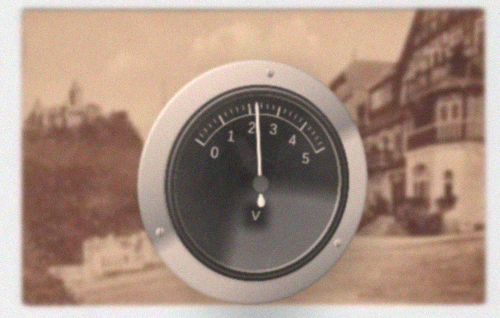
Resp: {"value": 2.2, "unit": "V"}
